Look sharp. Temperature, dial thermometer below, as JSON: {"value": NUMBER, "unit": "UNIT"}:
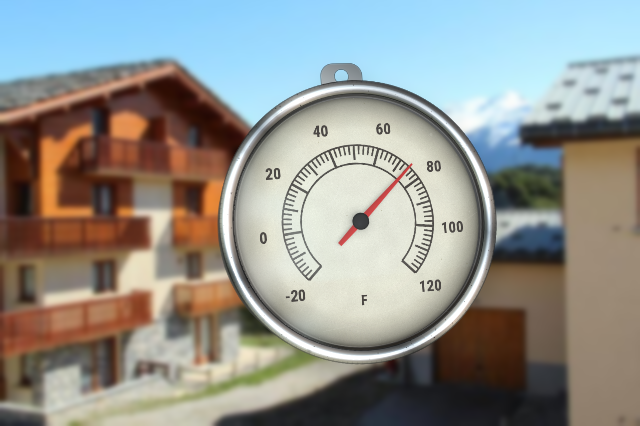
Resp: {"value": 74, "unit": "°F"}
